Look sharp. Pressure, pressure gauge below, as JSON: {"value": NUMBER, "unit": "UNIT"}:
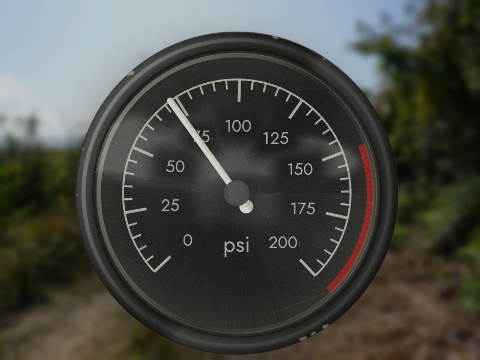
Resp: {"value": 72.5, "unit": "psi"}
